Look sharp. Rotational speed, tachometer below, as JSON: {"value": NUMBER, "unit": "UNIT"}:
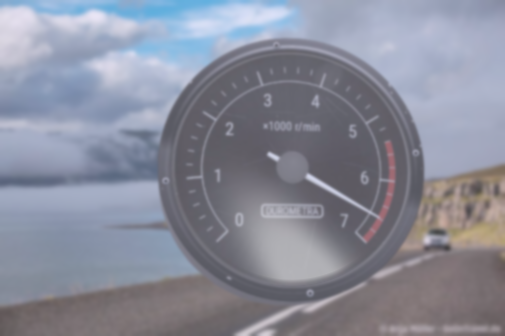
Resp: {"value": 6600, "unit": "rpm"}
